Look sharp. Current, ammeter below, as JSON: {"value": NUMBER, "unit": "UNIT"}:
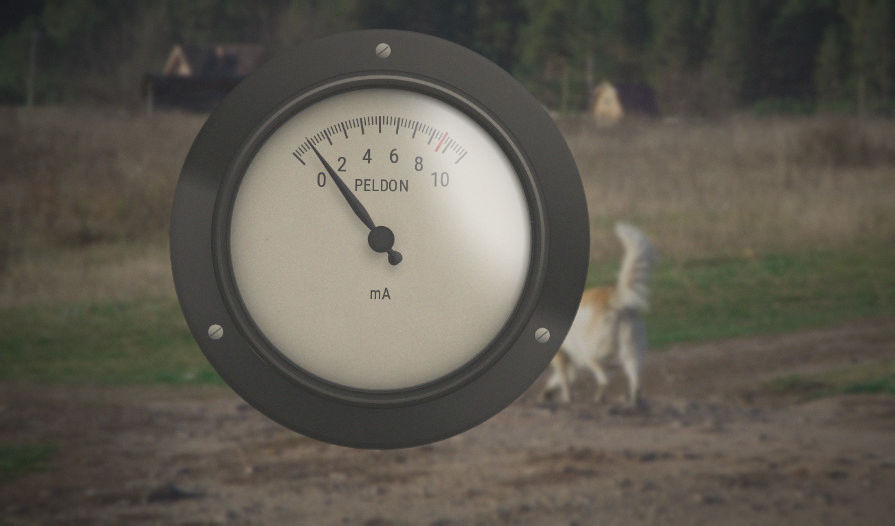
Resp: {"value": 1, "unit": "mA"}
